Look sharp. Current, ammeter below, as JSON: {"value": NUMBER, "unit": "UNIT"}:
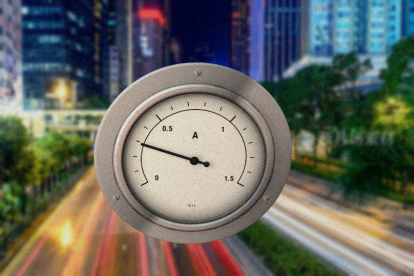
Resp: {"value": 0.3, "unit": "A"}
